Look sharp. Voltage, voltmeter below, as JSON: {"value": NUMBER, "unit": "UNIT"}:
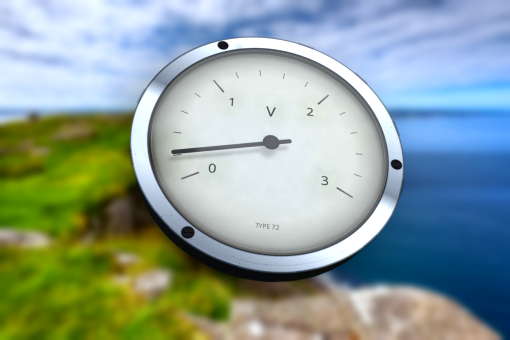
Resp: {"value": 0.2, "unit": "V"}
